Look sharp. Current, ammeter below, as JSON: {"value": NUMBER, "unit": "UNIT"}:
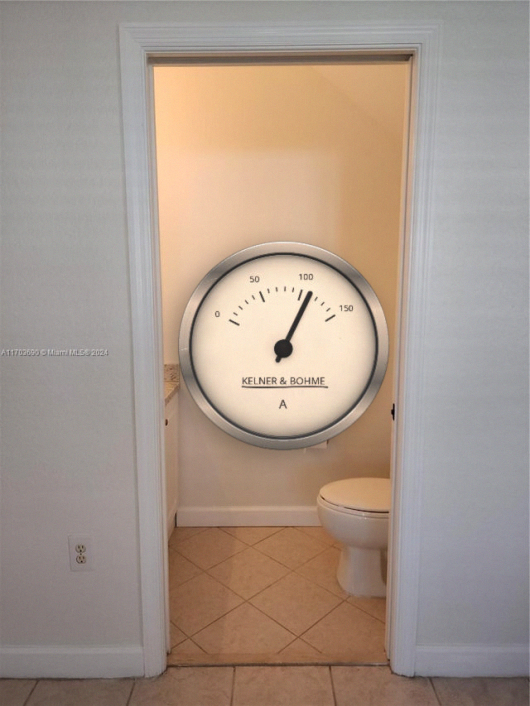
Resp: {"value": 110, "unit": "A"}
